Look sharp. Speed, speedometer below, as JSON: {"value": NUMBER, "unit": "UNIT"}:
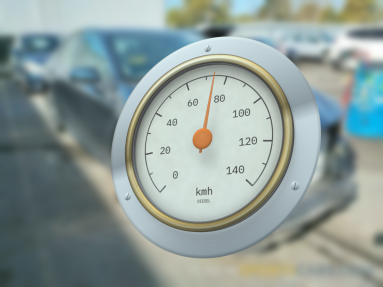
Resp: {"value": 75, "unit": "km/h"}
